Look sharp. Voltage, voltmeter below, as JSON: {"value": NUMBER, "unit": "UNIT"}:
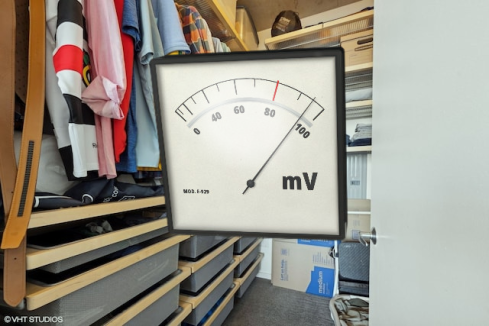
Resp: {"value": 95, "unit": "mV"}
